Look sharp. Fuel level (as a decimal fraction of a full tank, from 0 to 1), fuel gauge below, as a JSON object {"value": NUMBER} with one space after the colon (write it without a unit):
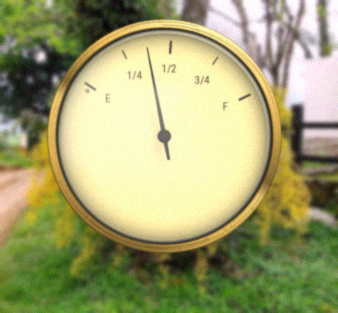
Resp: {"value": 0.375}
